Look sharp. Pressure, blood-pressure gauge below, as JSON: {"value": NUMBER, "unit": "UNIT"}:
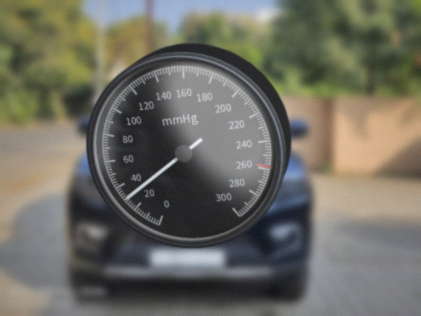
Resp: {"value": 30, "unit": "mmHg"}
